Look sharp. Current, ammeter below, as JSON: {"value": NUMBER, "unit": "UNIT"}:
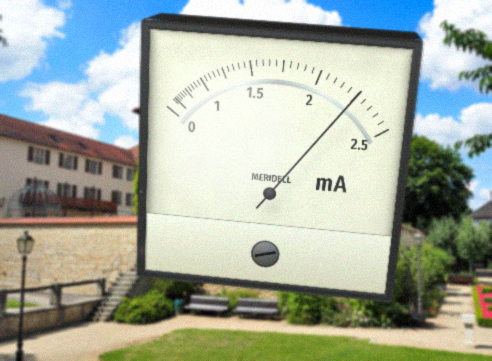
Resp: {"value": 2.25, "unit": "mA"}
